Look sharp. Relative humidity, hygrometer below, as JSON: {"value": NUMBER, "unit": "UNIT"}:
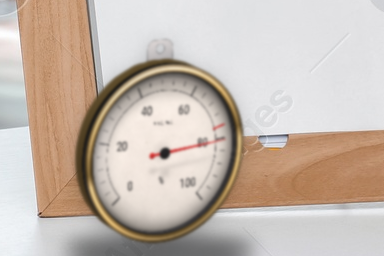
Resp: {"value": 80, "unit": "%"}
